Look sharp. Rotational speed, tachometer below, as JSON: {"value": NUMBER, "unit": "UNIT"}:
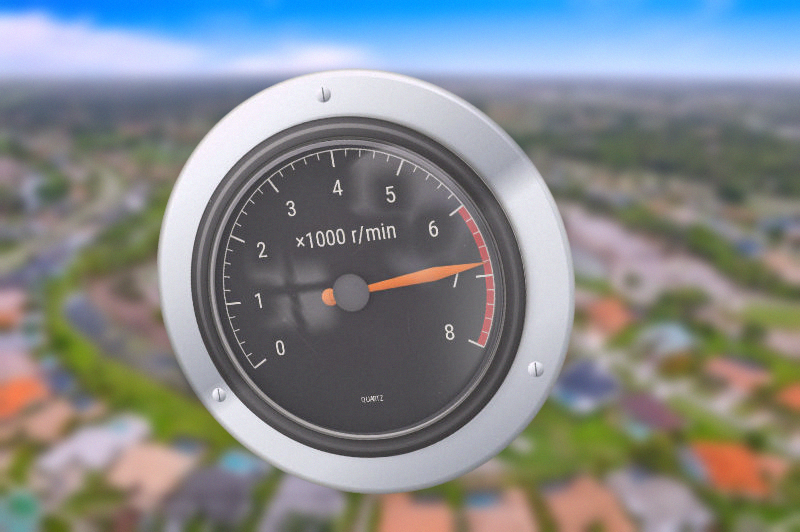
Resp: {"value": 6800, "unit": "rpm"}
